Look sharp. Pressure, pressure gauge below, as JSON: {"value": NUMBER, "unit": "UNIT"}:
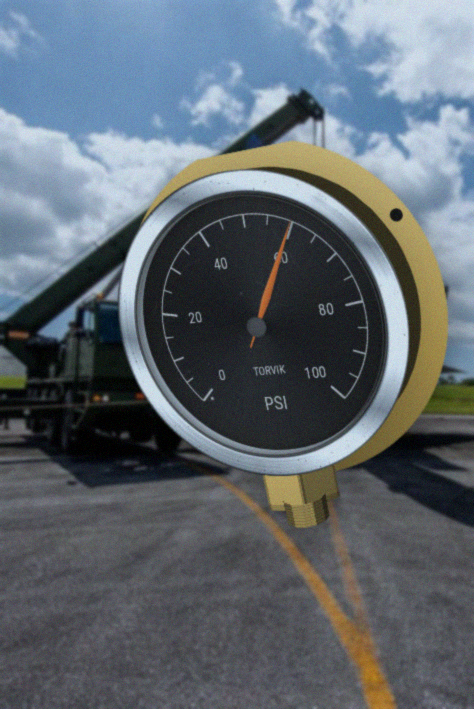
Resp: {"value": 60, "unit": "psi"}
